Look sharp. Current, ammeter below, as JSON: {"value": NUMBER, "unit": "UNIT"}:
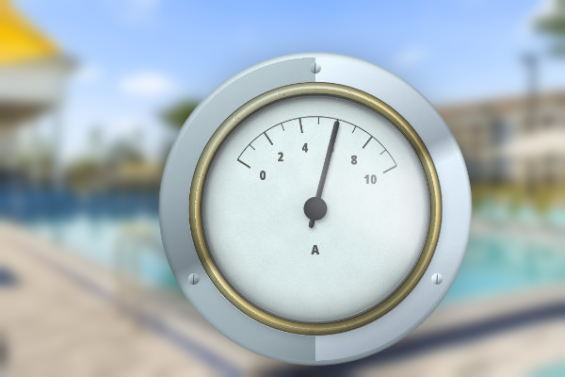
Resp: {"value": 6, "unit": "A"}
